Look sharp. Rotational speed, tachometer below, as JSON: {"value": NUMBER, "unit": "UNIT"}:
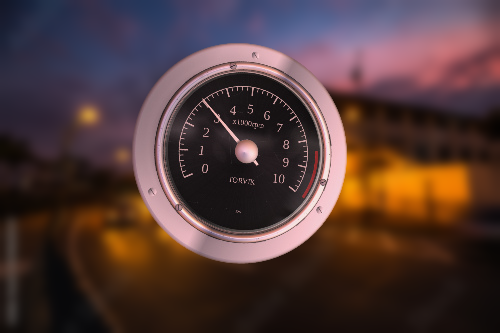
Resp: {"value": 3000, "unit": "rpm"}
